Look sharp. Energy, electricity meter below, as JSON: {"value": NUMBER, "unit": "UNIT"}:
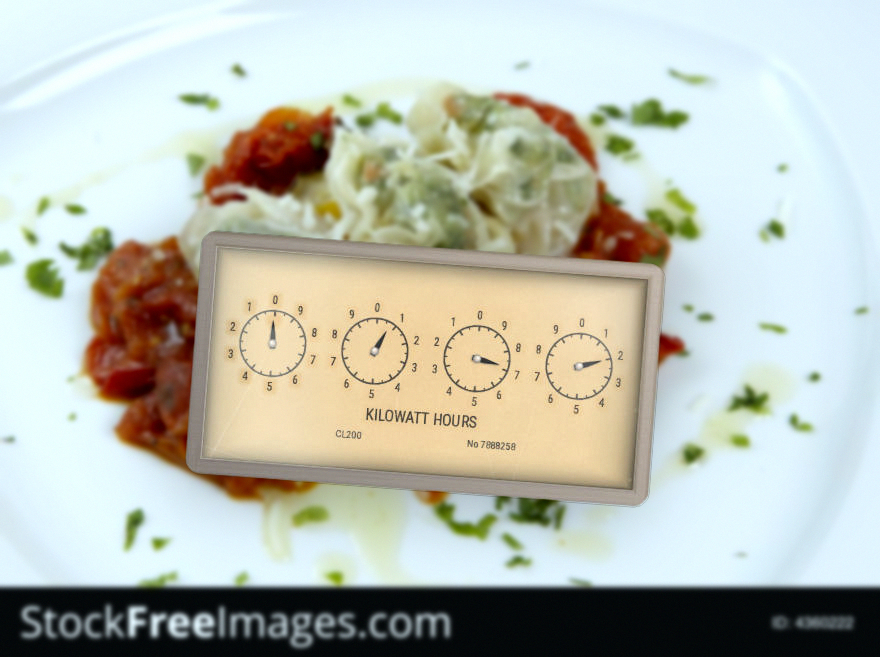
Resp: {"value": 72, "unit": "kWh"}
